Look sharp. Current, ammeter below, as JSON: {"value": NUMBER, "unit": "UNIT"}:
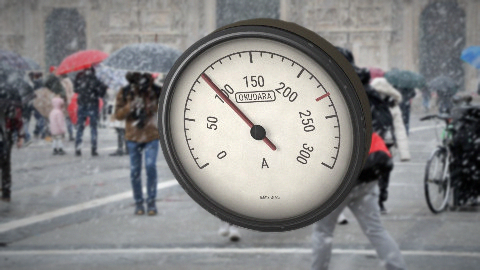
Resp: {"value": 100, "unit": "A"}
